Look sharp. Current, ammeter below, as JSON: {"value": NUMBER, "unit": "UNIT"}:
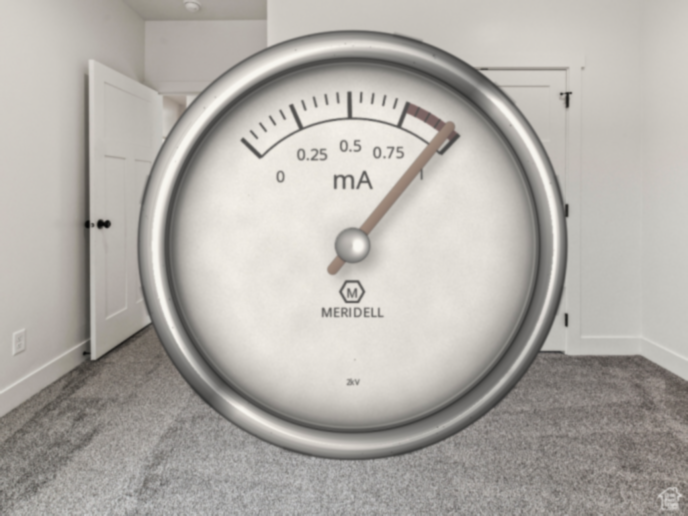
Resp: {"value": 0.95, "unit": "mA"}
